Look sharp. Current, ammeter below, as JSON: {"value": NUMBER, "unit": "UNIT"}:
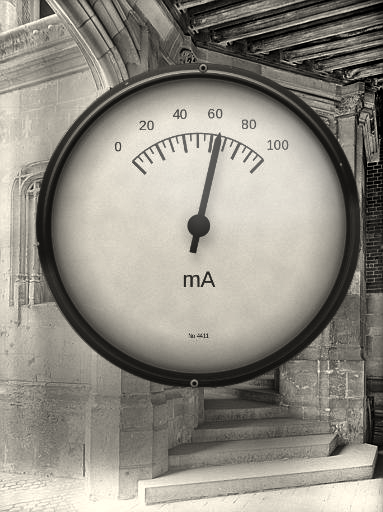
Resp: {"value": 65, "unit": "mA"}
